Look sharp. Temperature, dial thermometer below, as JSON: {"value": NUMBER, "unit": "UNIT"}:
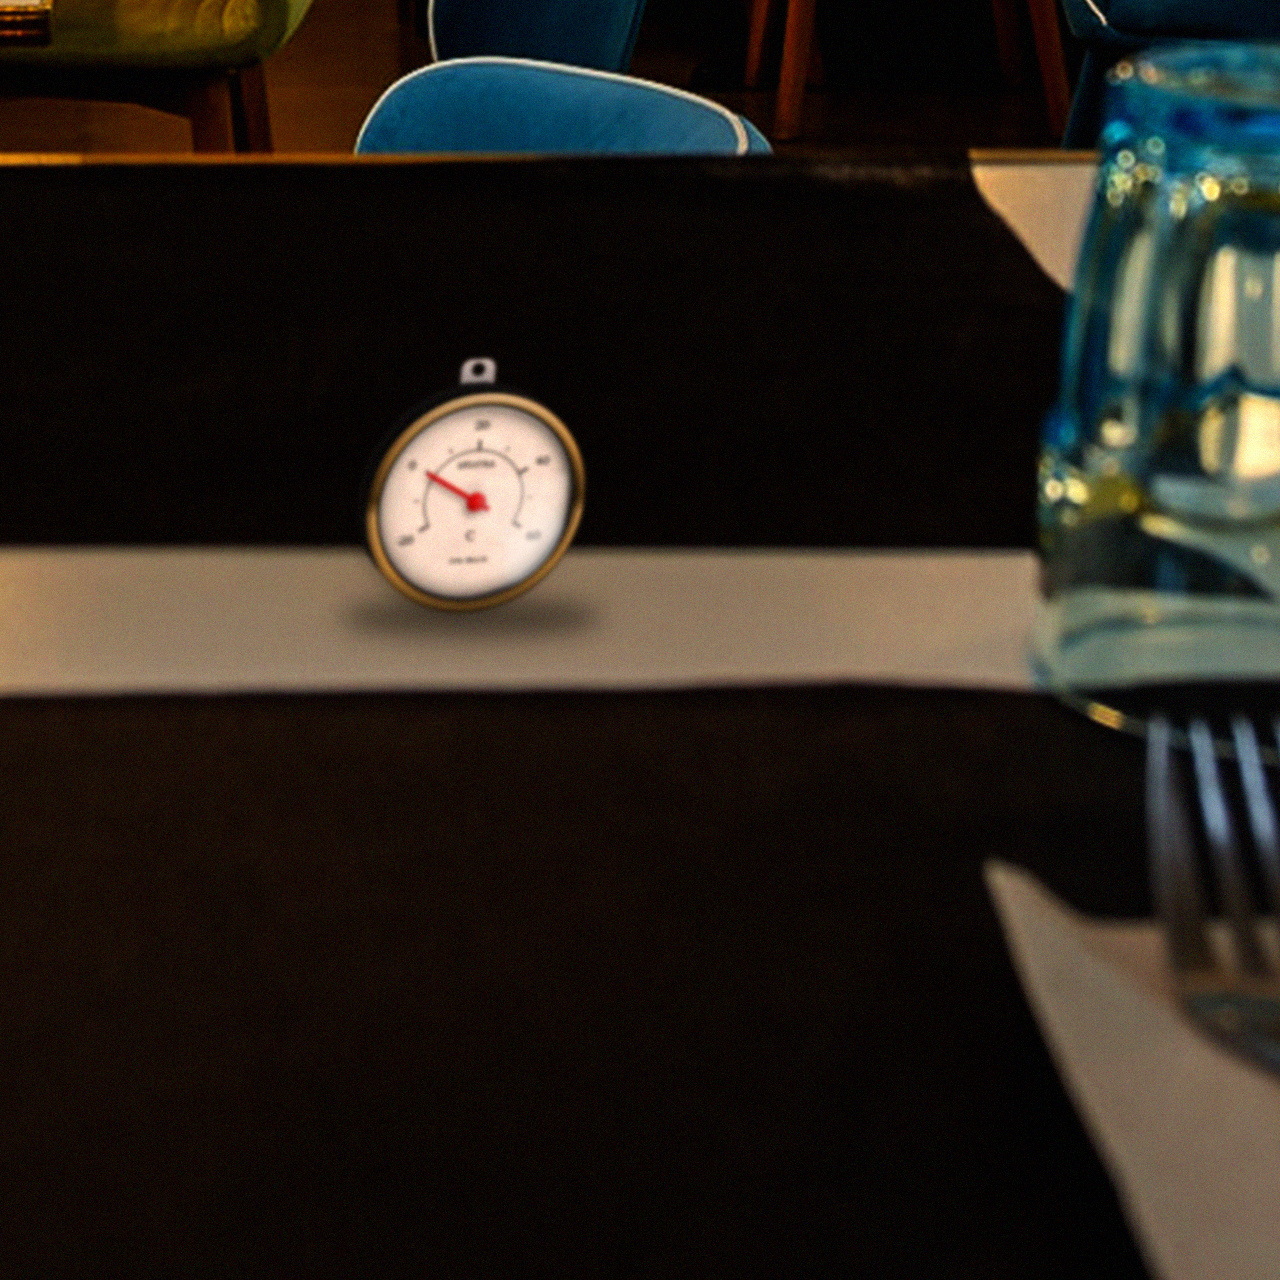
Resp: {"value": 0, "unit": "°C"}
